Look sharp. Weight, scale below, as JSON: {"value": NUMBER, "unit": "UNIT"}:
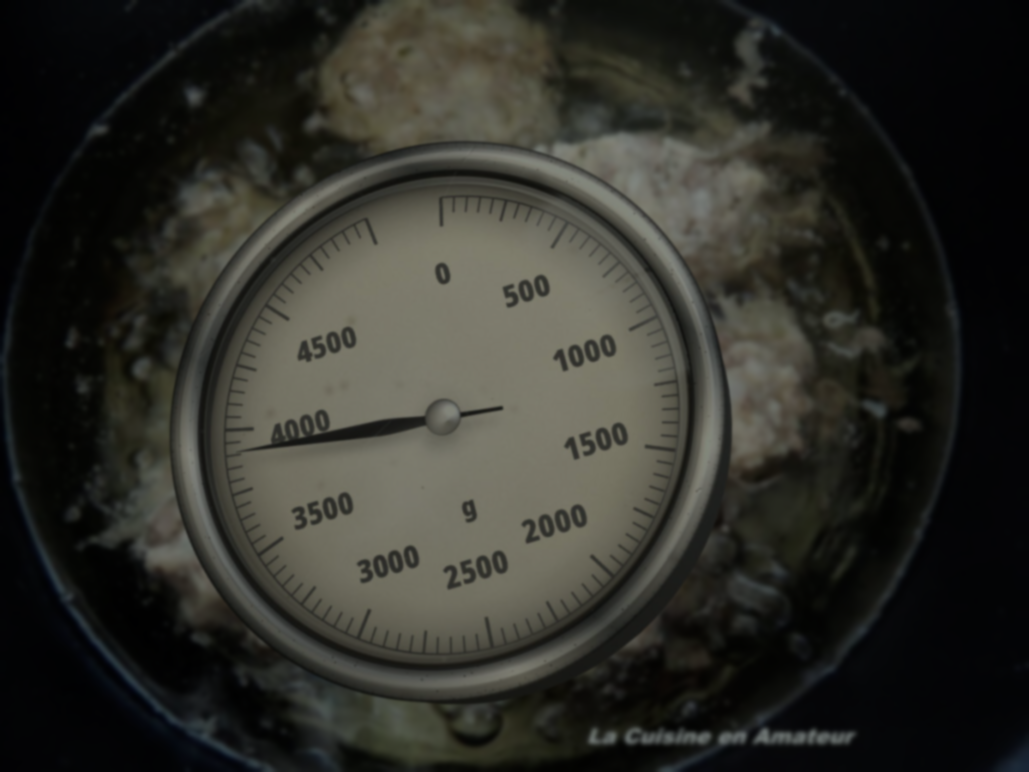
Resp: {"value": 3900, "unit": "g"}
